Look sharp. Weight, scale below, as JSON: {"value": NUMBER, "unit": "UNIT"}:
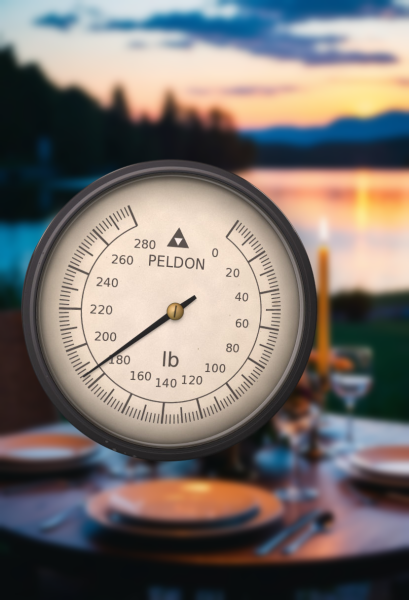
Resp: {"value": 186, "unit": "lb"}
